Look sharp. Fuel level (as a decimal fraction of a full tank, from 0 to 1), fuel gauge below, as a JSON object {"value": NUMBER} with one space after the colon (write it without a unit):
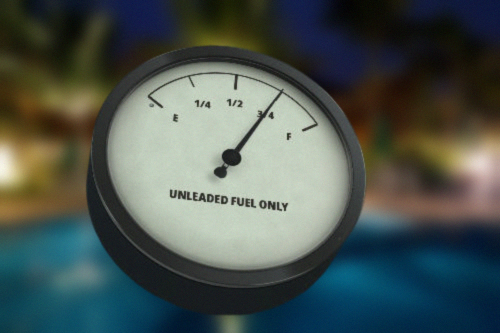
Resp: {"value": 0.75}
